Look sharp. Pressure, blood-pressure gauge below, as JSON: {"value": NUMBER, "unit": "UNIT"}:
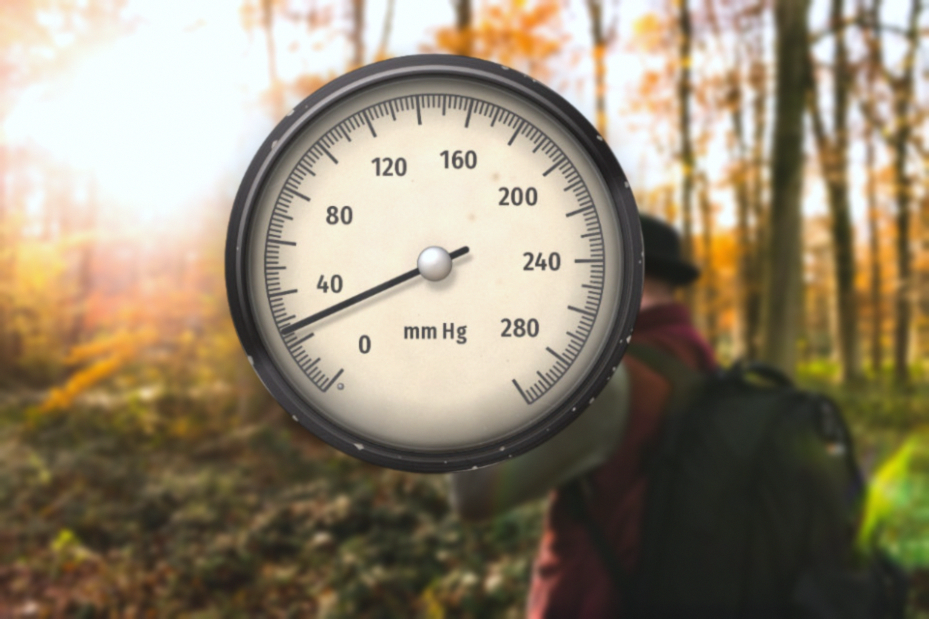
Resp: {"value": 26, "unit": "mmHg"}
